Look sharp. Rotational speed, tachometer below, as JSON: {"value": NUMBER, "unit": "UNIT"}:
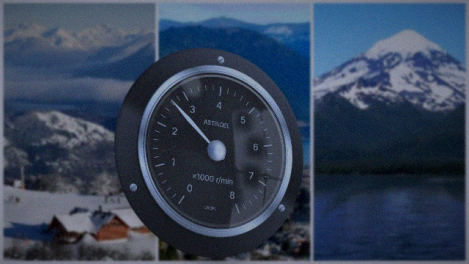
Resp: {"value": 2600, "unit": "rpm"}
